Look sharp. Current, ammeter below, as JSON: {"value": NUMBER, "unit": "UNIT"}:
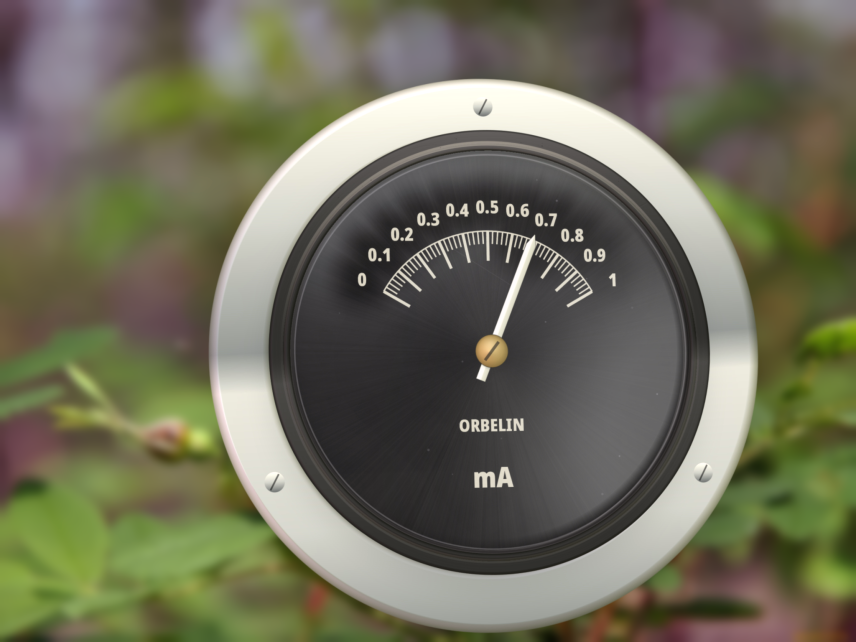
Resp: {"value": 0.68, "unit": "mA"}
